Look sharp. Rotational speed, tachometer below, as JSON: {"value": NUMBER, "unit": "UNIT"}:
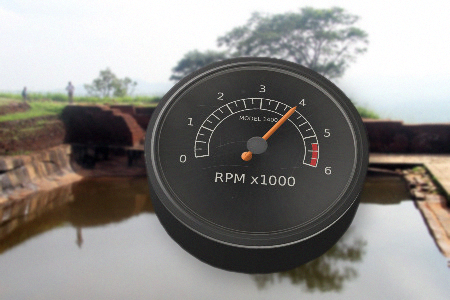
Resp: {"value": 4000, "unit": "rpm"}
